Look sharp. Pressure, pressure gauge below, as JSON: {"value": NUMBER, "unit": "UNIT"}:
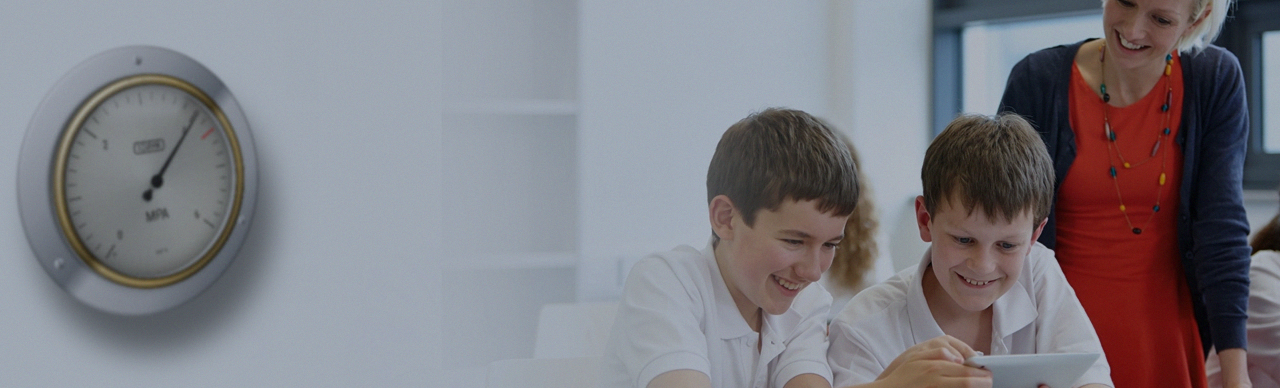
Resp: {"value": 4, "unit": "MPa"}
